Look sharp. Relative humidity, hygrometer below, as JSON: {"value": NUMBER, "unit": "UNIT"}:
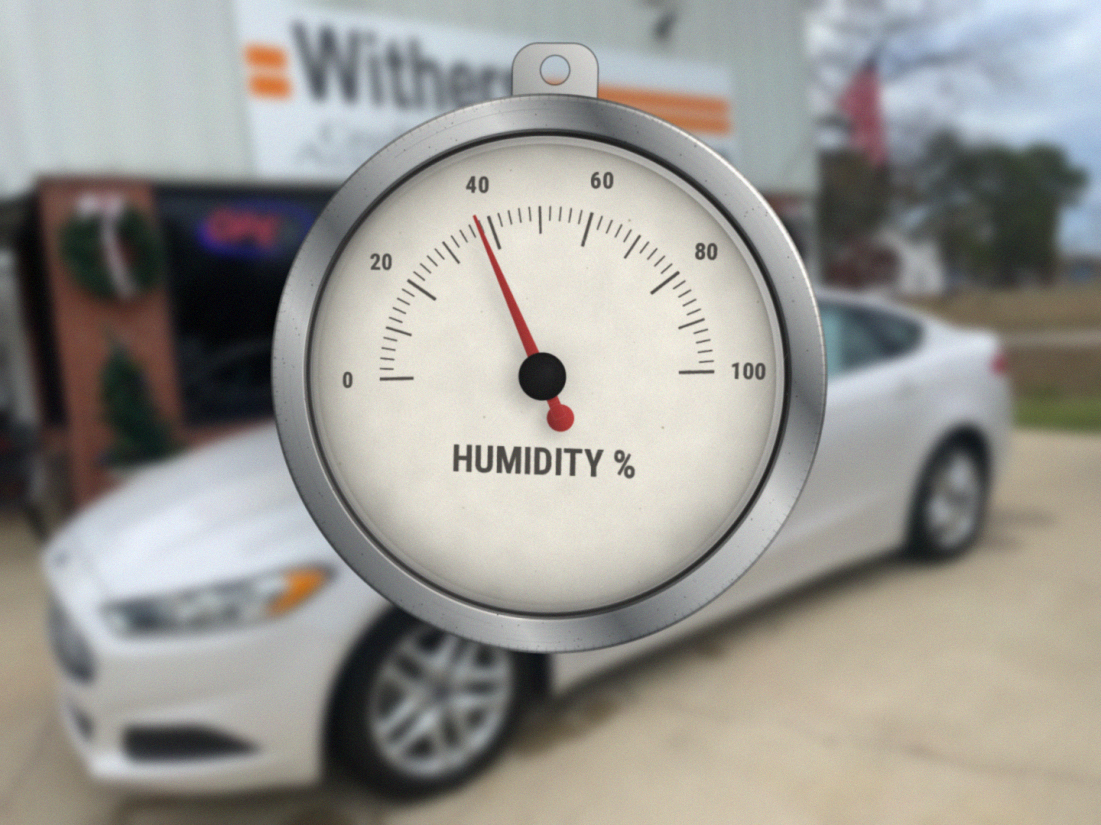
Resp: {"value": 38, "unit": "%"}
